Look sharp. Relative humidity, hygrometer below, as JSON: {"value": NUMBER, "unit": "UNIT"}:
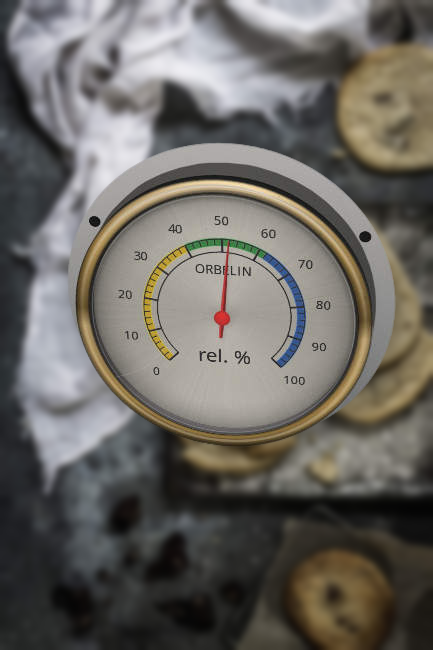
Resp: {"value": 52, "unit": "%"}
